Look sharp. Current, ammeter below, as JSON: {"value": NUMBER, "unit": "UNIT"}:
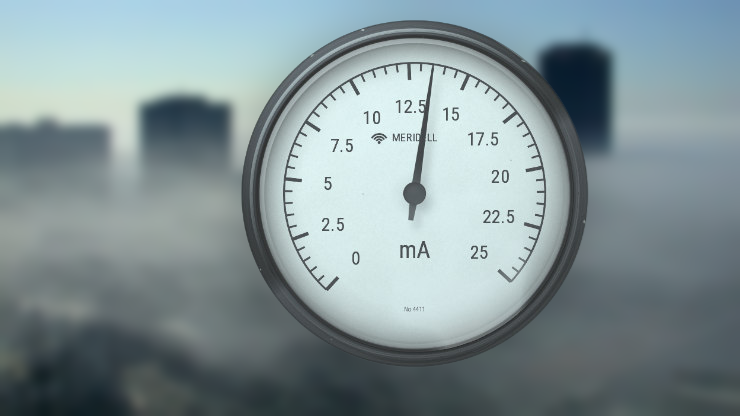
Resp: {"value": 13.5, "unit": "mA"}
